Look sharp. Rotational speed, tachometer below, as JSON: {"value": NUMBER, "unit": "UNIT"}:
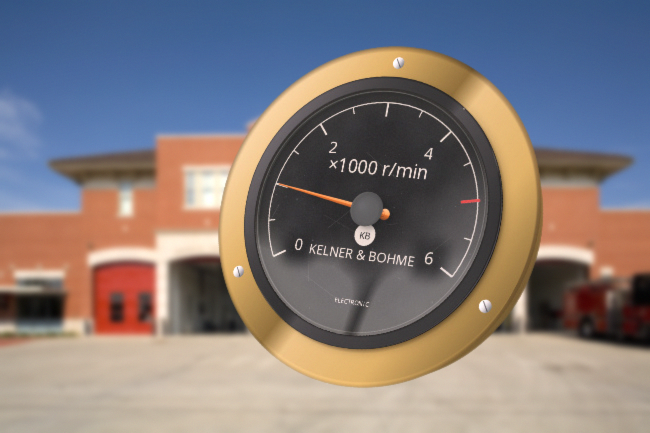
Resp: {"value": 1000, "unit": "rpm"}
